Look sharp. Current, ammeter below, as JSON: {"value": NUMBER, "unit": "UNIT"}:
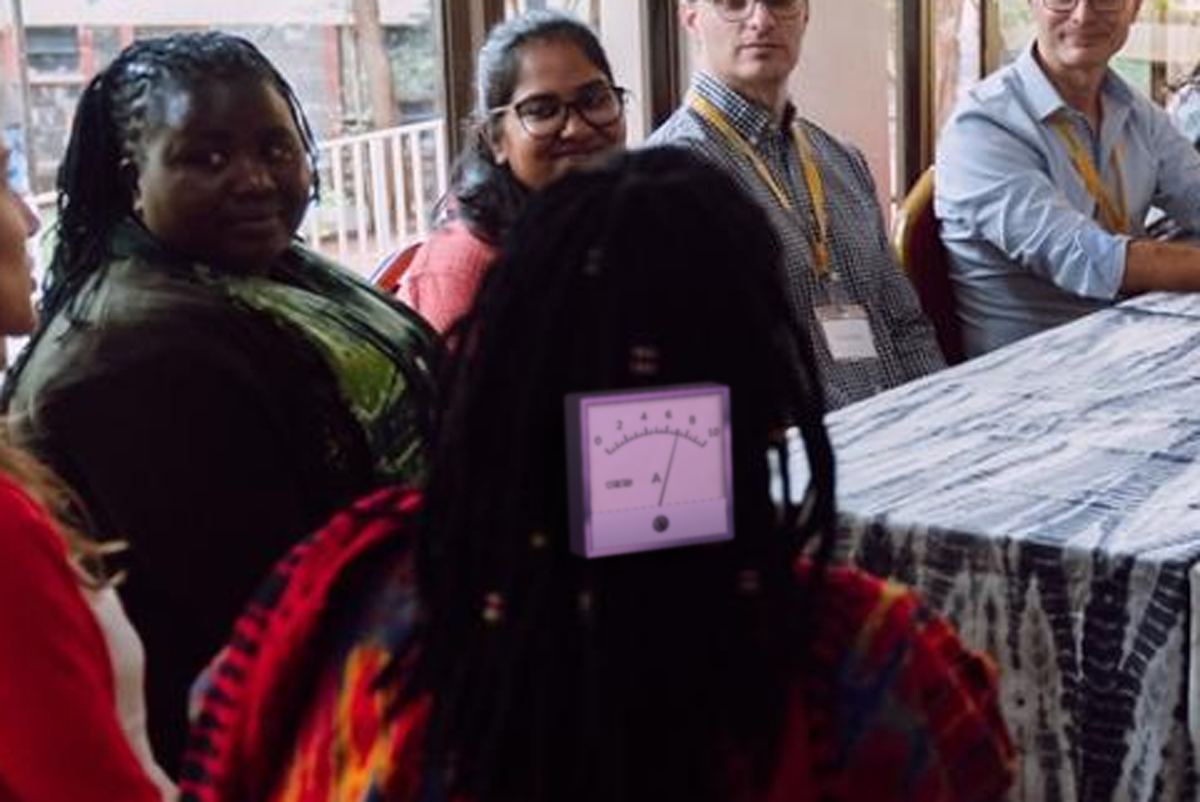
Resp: {"value": 7, "unit": "A"}
